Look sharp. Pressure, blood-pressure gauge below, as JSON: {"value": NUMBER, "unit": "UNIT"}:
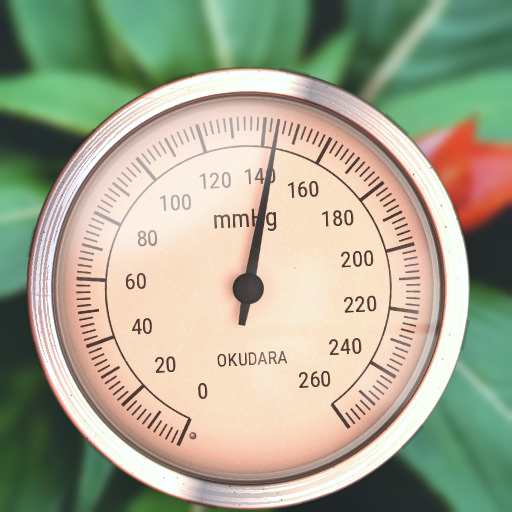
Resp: {"value": 144, "unit": "mmHg"}
